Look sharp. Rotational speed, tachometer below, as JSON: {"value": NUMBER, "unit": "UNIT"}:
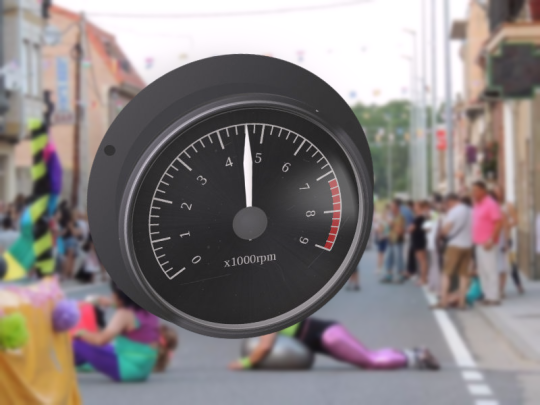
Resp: {"value": 4600, "unit": "rpm"}
